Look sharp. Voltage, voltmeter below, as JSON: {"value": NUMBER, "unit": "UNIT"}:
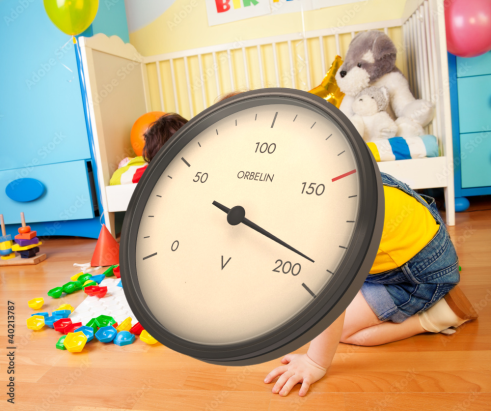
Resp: {"value": 190, "unit": "V"}
